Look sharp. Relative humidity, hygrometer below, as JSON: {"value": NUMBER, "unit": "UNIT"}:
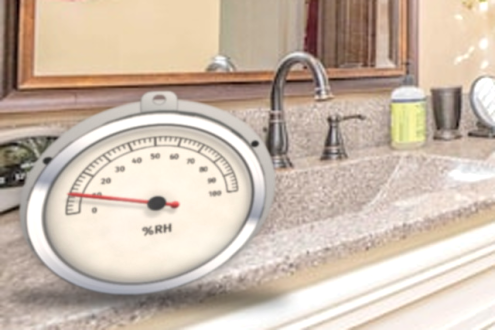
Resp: {"value": 10, "unit": "%"}
